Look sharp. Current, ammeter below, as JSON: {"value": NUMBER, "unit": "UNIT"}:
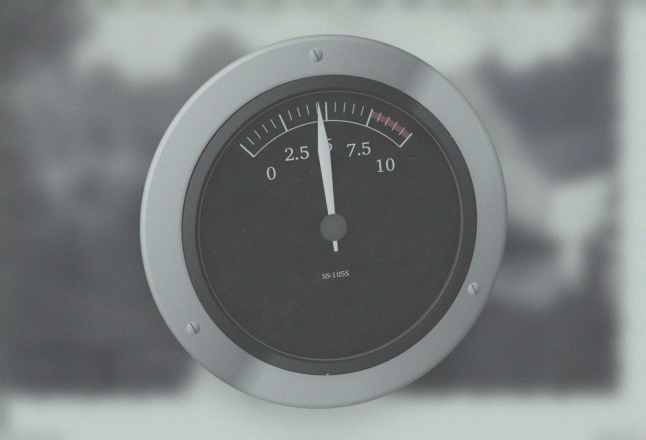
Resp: {"value": 4.5, "unit": "A"}
